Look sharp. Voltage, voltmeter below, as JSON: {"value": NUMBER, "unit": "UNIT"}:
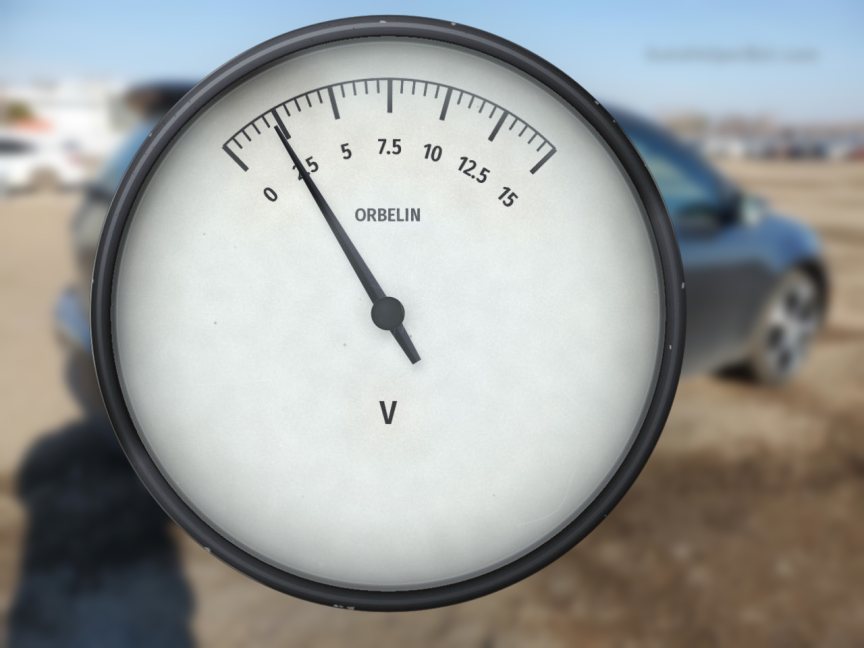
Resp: {"value": 2.25, "unit": "V"}
